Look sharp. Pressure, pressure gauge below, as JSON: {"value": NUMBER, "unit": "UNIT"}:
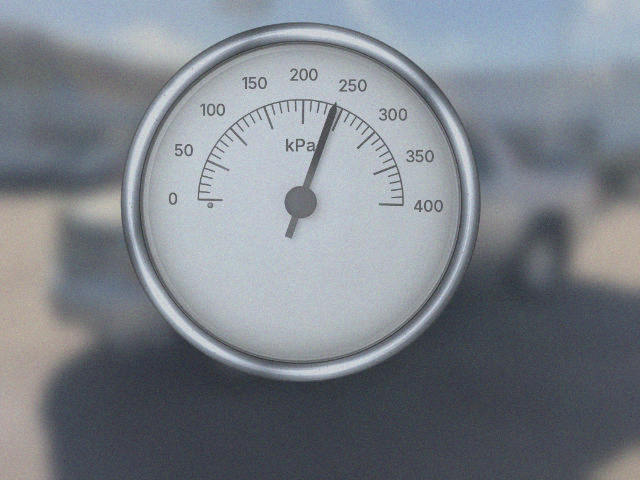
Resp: {"value": 240, "unit": "kPa"}
